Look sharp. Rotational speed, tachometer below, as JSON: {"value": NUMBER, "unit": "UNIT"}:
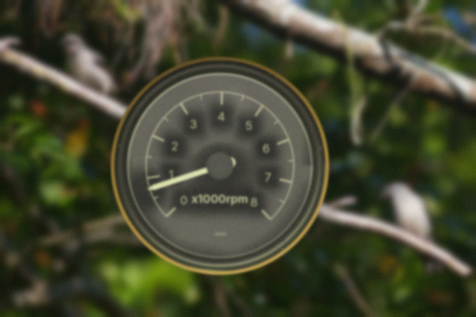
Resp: {"value": 750, "unit": "rpm"}
